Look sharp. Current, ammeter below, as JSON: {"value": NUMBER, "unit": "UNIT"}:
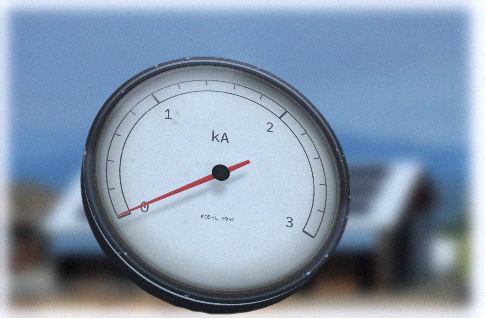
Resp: {"value": 0, "unit": "kA"}
